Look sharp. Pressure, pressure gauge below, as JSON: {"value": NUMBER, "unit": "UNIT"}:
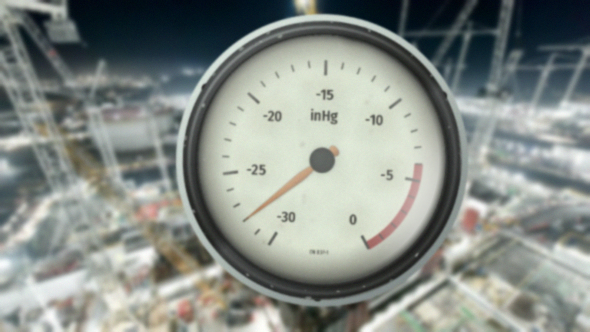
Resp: {"value": -28, "unit": "inHg"}
